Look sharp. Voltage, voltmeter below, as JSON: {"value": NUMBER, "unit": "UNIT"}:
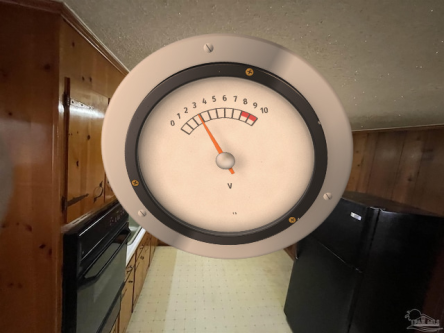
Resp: {"value": 3, "unit": "V"}
